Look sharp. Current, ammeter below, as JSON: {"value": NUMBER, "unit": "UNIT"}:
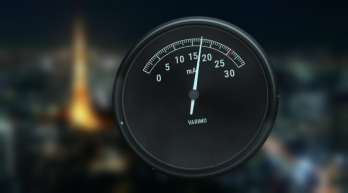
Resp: {"value": 17.5, "unit": "mA"}
